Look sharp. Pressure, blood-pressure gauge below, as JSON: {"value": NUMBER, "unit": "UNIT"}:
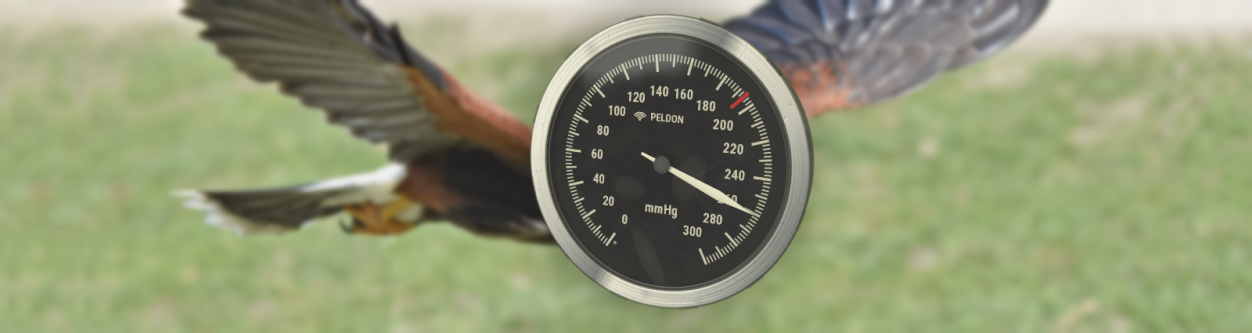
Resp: {"value": 260, "unit": "mmHg"}
